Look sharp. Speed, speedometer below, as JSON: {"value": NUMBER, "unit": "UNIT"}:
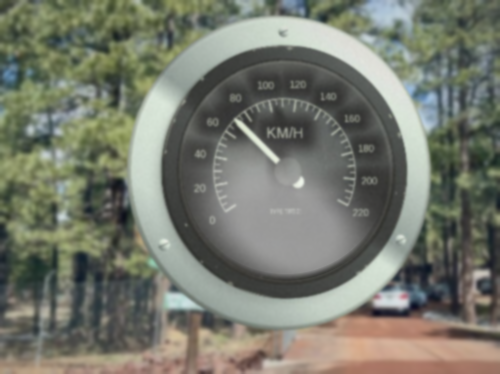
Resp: {"value": 70, "unit": "km/h"}
